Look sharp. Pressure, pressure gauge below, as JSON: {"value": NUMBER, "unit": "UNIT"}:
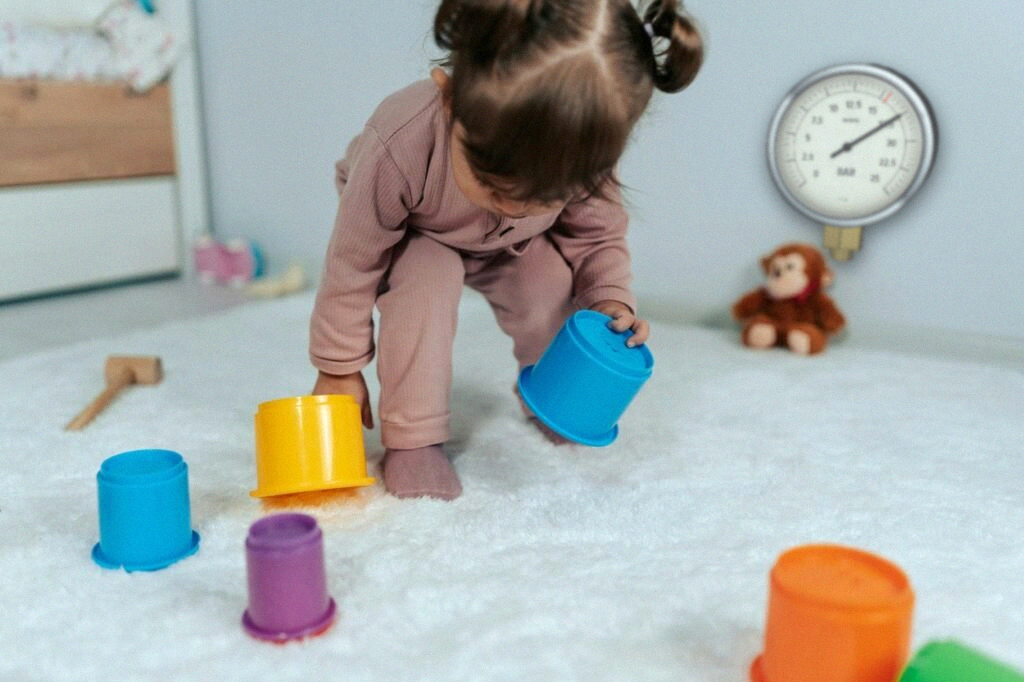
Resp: {"value": 17.5, "unit": "bar"}
